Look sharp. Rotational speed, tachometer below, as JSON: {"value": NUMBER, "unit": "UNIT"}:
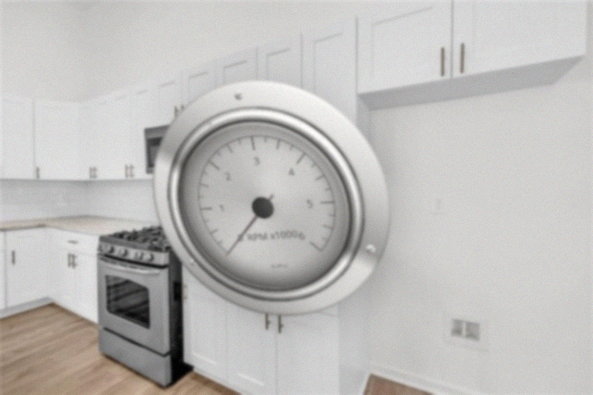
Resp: {"value": 0, "unit": "rpm"}
